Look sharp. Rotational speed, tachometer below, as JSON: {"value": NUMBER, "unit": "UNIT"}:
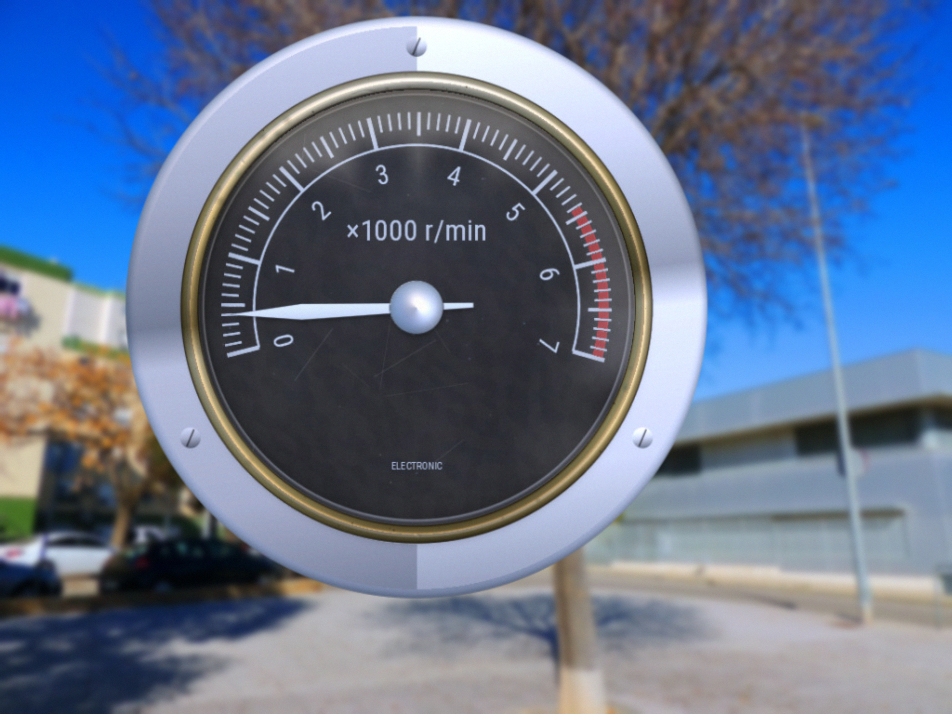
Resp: {"value": 400, "unit": "rpm"}
